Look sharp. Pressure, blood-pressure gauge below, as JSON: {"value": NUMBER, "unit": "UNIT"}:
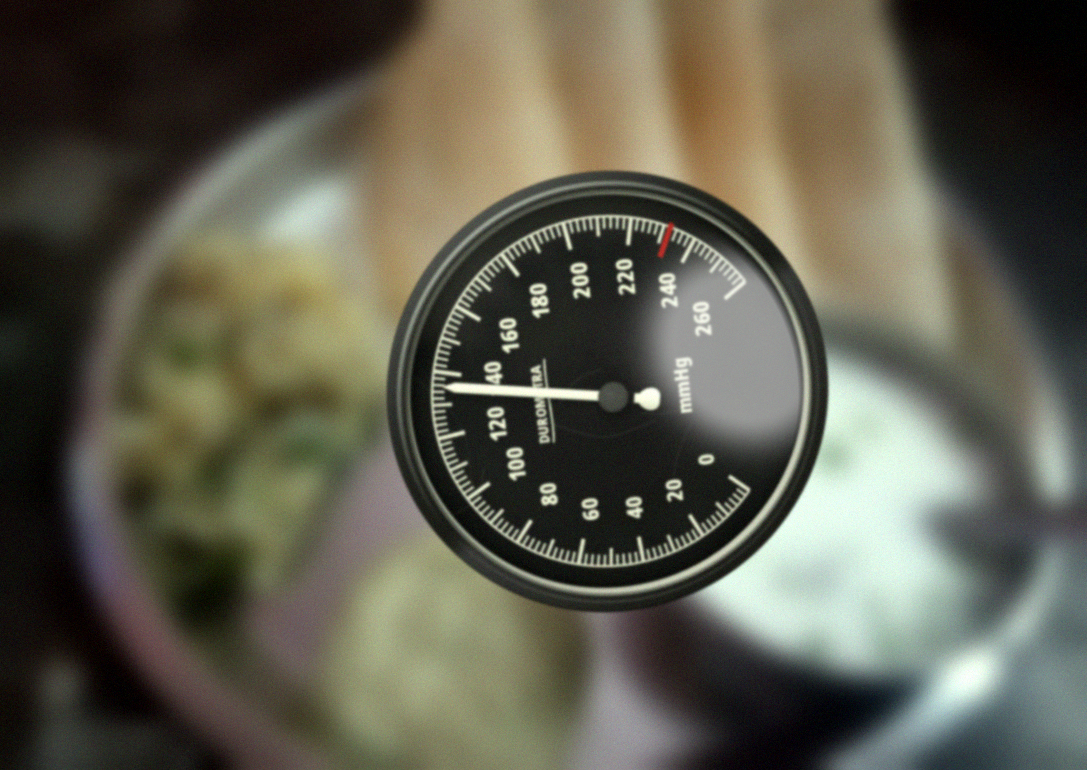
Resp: {"value": 136, "unit": "mmHg"}
